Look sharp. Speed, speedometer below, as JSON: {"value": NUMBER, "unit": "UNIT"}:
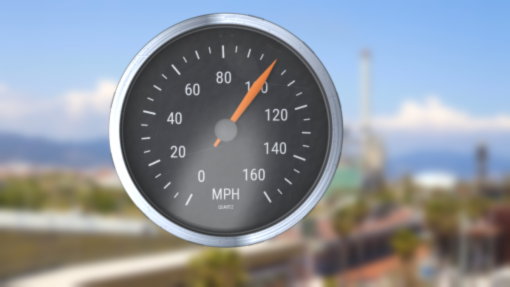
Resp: {"value": 100, "unit": "mph"}
